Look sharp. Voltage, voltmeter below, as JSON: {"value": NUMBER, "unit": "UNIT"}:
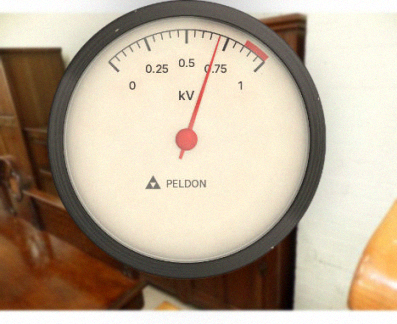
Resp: {"value": 0.7, "unit": "kV"}
